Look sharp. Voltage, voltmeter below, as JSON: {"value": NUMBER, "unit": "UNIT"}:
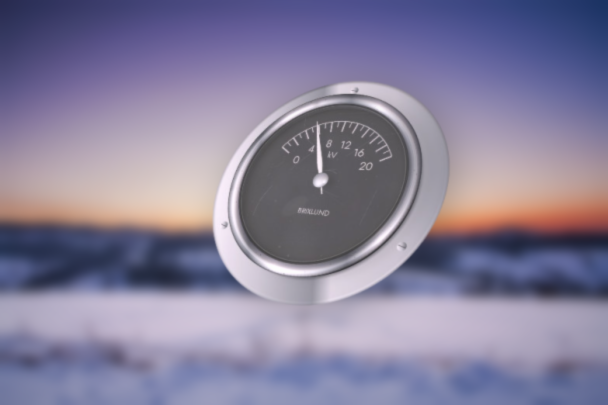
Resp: {"value": 6, "unit": "kV"}
